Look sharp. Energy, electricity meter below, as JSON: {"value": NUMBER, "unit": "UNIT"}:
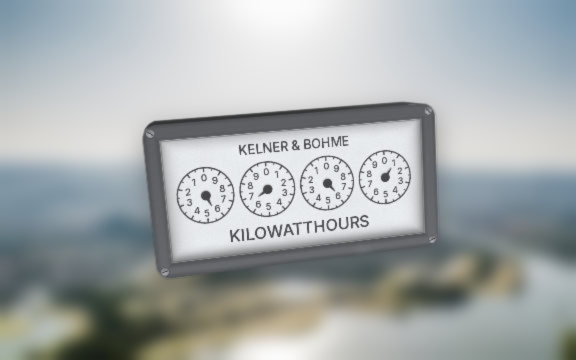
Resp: {"value": 5661, "unit": "kWh"}
